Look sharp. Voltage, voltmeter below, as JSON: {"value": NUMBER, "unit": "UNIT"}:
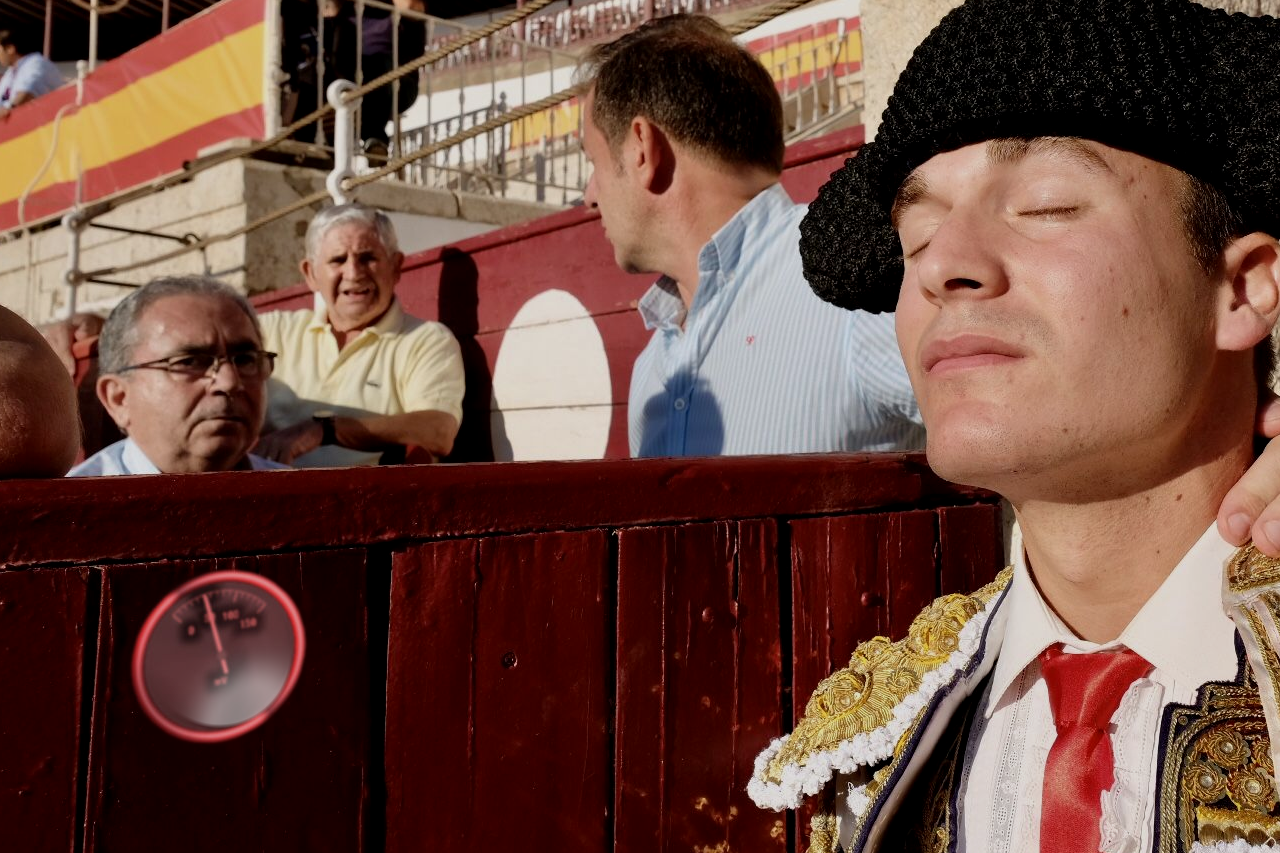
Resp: {"value": 50, "unit": "mV"}
